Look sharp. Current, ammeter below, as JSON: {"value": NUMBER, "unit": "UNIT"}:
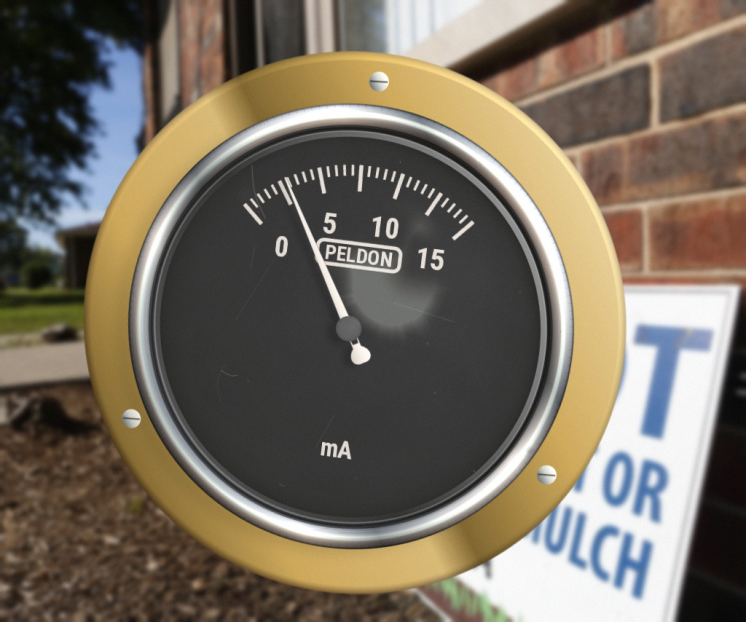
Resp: {"value": 3, "unit": "mA"}
